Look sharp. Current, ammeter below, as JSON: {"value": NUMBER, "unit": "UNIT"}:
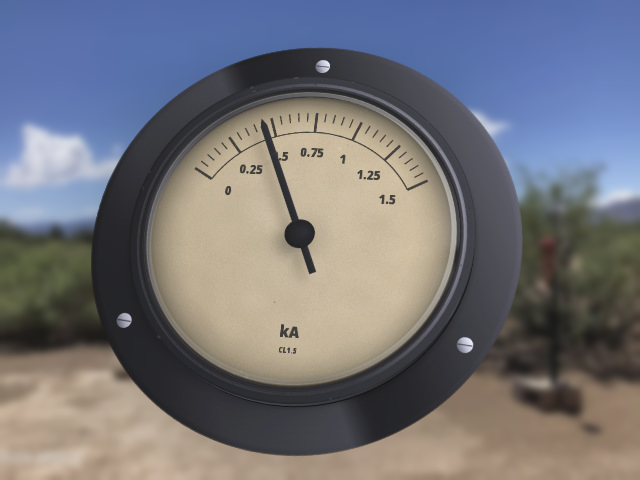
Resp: {"value": 0.45, "unit": "kA"}
